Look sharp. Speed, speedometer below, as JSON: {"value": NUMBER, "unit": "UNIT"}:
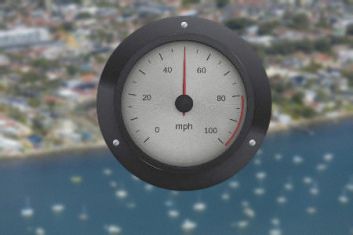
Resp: {"value": 50, "unit": "mph"}
